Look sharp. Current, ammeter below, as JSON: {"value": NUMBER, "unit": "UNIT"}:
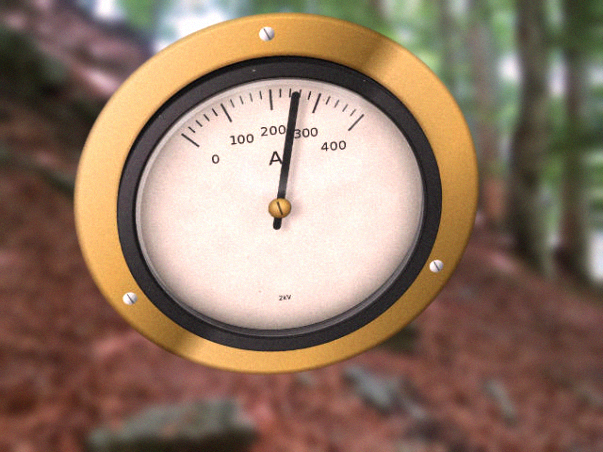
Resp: {"value": 250, "unit": "A"}
